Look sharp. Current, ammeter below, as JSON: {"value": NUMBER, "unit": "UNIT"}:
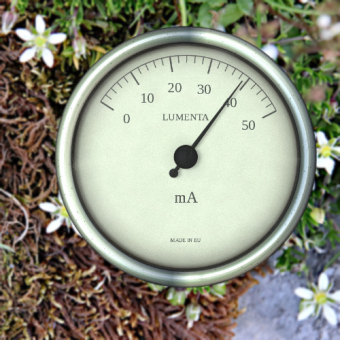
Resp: {"value": 39, "unit": "mA"}
